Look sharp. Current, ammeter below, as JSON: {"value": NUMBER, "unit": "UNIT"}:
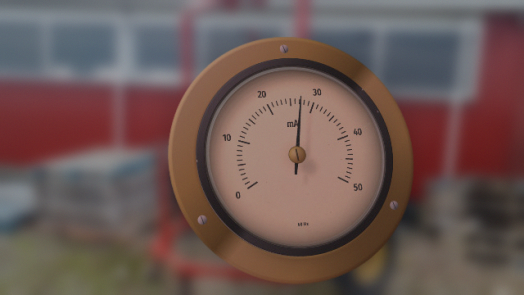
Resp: {"value": 27, "unit": "mA"}
